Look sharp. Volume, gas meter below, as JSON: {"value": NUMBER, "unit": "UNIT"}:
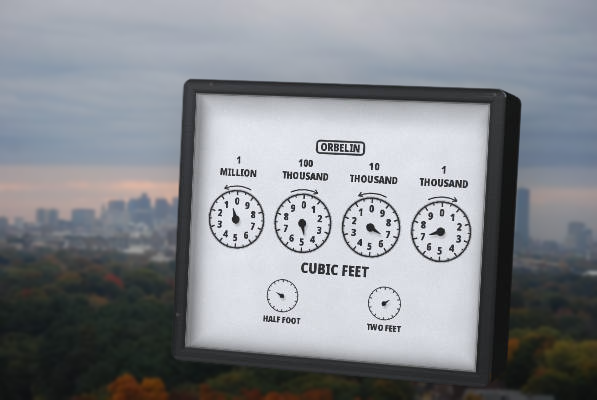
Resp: {"value": 46700, "unit": "ft³"}
